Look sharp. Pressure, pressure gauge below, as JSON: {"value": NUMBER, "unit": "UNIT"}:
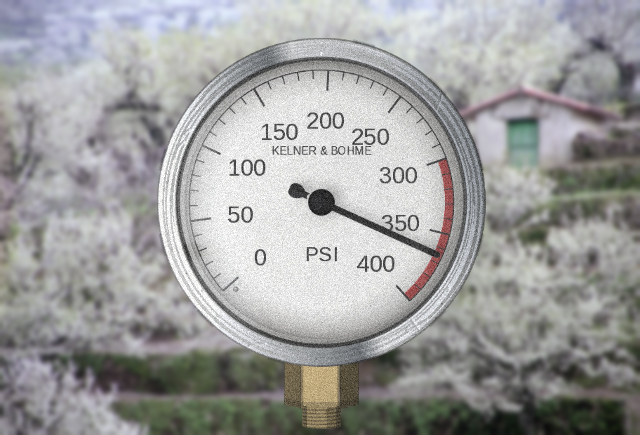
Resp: {"value": 365, "unit": "psi"}
